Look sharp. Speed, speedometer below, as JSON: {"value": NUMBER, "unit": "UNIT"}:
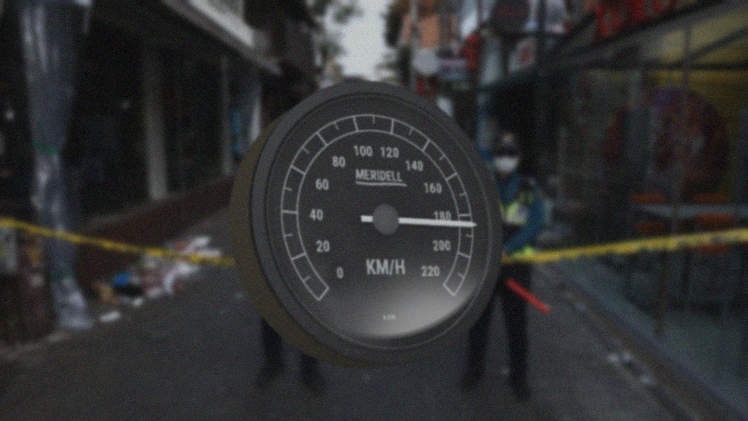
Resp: {"value": 185, "unit": "km/h"}
